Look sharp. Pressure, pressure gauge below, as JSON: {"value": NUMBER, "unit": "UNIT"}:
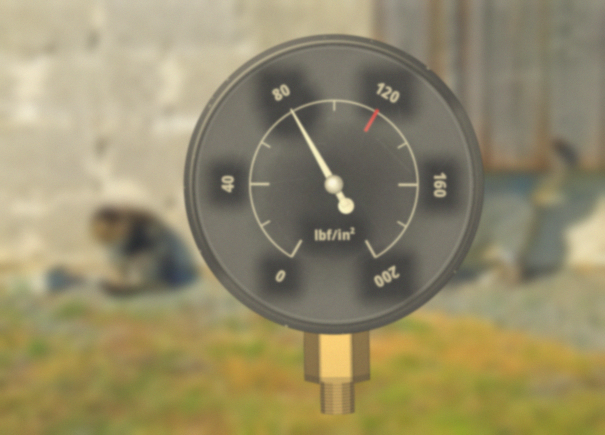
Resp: {"value": 80, "unit": "psi"}
